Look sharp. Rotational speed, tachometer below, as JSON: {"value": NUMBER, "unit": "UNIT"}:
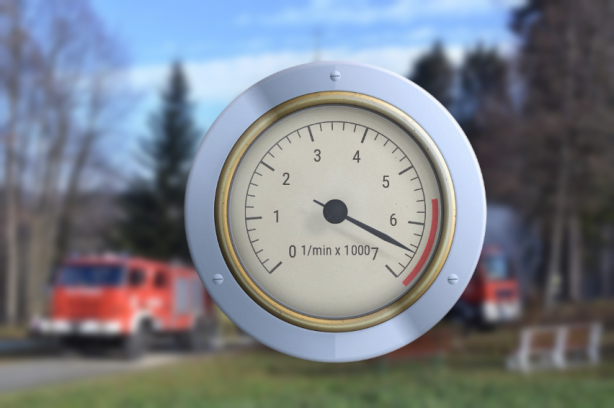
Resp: {"value": 6500, "unit": "rpm"}
